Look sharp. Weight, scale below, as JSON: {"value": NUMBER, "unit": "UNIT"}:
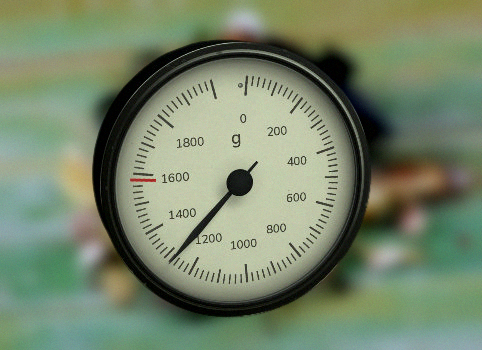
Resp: {"value": 1280, "unit": "g"}
